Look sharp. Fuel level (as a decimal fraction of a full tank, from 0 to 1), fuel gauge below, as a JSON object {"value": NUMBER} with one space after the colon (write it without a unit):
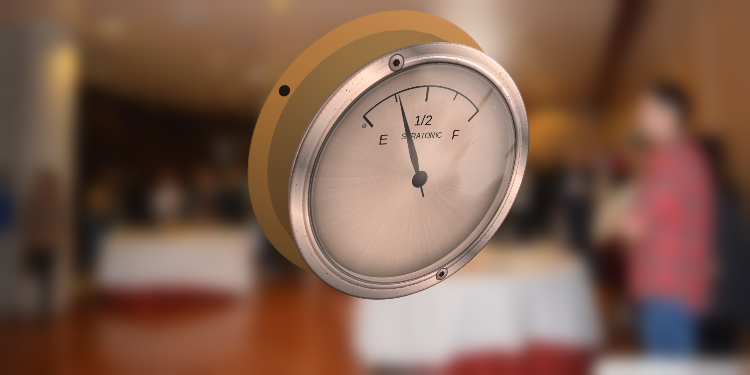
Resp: {"value": 0.25}
